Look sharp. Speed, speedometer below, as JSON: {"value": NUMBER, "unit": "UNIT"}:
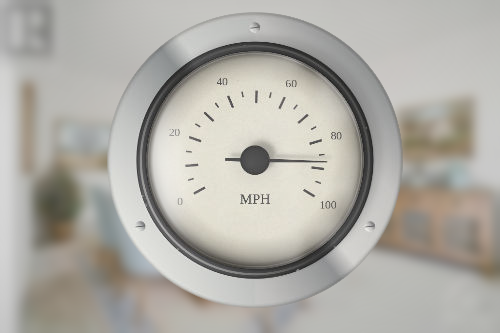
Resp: {"value": 87.5, "unit": "mph"}
